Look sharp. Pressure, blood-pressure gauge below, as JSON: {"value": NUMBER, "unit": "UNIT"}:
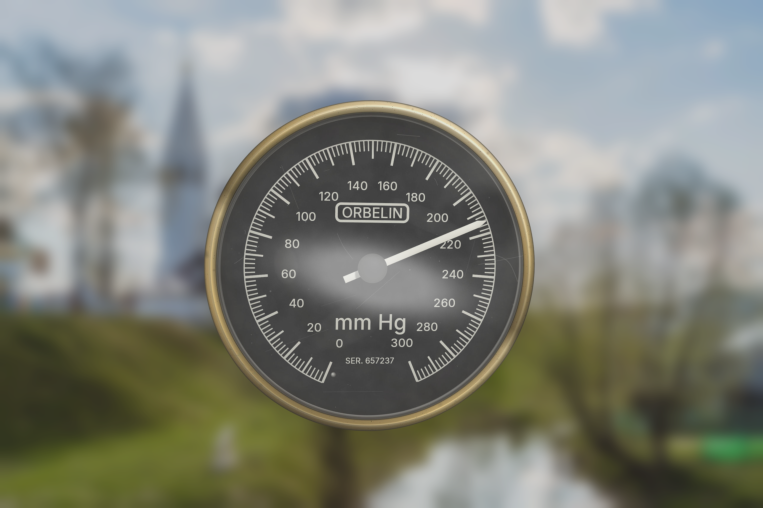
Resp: {"value": 214, "unit": "mmHg"}
